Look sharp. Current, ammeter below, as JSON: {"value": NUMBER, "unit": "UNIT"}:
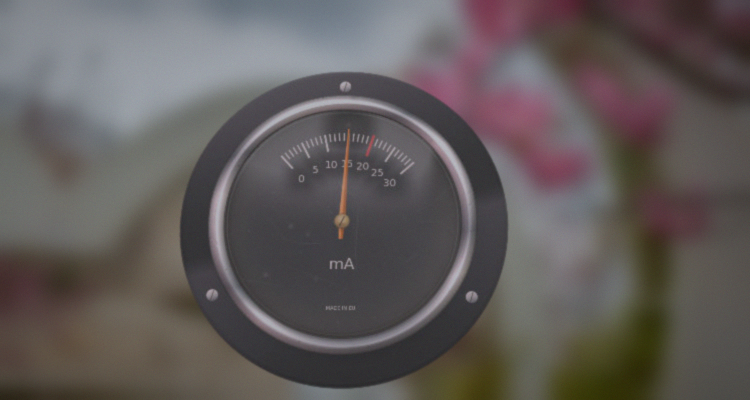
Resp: {"value": 15, "unit": "mA"}
